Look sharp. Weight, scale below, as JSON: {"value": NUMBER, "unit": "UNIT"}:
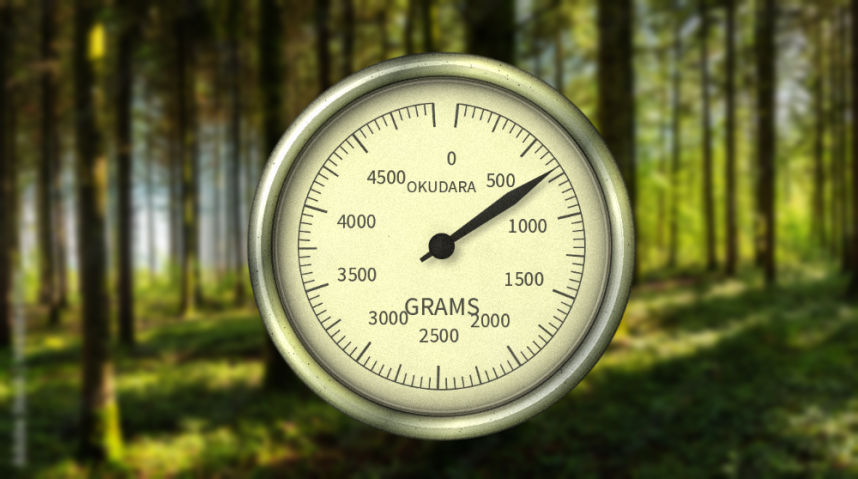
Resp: {"value": 700, "unit": "g"}
